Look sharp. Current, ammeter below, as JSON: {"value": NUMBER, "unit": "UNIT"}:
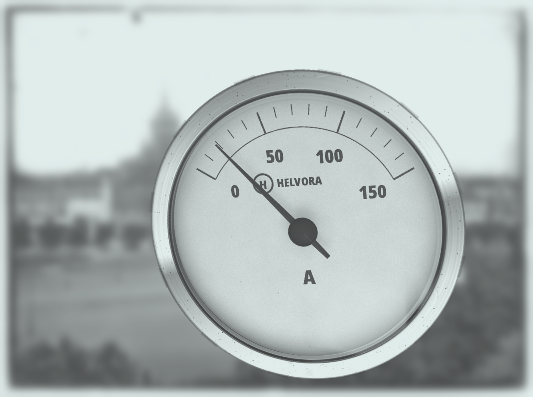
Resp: {"value": 20, "unit": "A"}
